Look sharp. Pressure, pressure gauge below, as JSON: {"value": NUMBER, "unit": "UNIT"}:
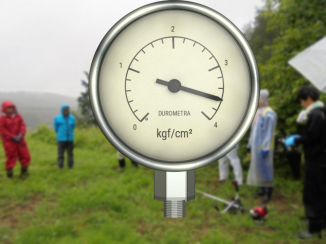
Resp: {"value": 3.6, "unit": "kg/cm²"}
